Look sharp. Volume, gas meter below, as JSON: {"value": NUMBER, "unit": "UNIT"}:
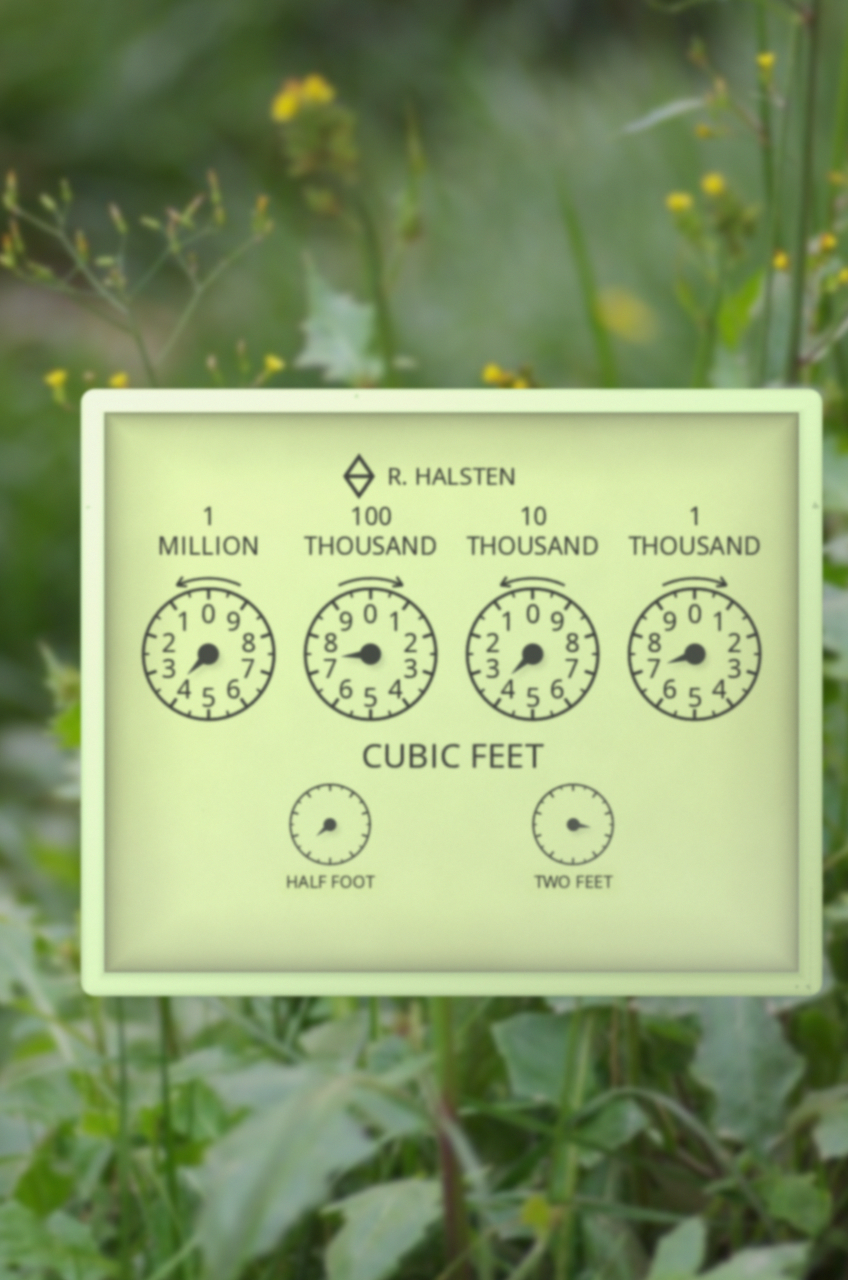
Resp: {"value": 373700, "unit": "ft³"}
